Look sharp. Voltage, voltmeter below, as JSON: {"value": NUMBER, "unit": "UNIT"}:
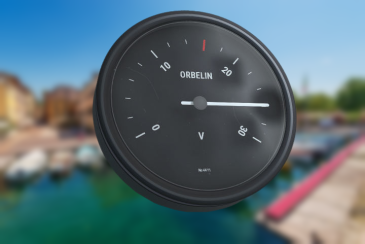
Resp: {"value": 26, "unit": "V"}
